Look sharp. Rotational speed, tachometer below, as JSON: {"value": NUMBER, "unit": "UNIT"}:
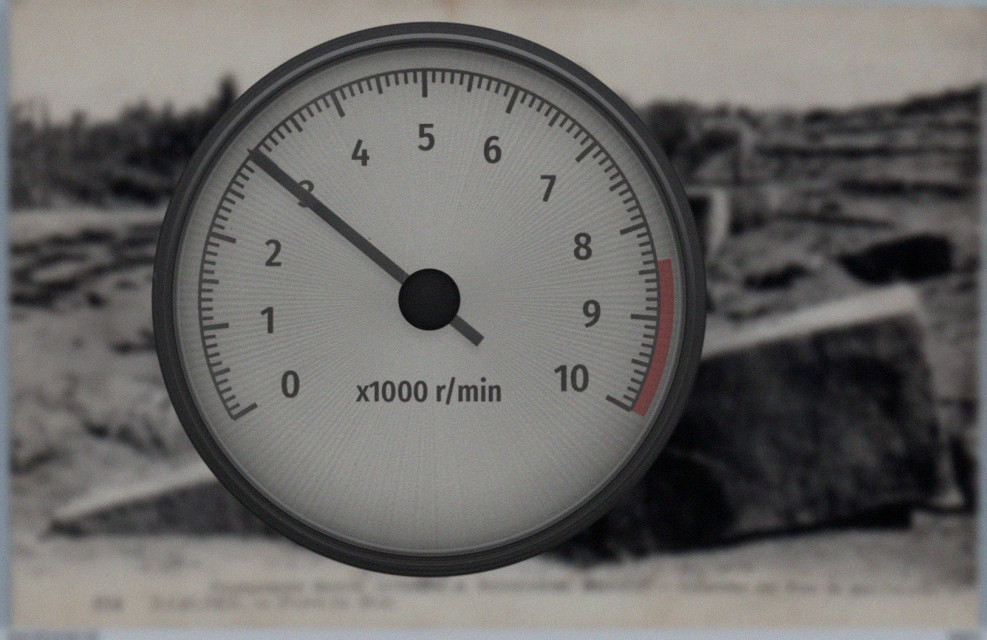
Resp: {"value": 2950, "unit": "rpm"}
